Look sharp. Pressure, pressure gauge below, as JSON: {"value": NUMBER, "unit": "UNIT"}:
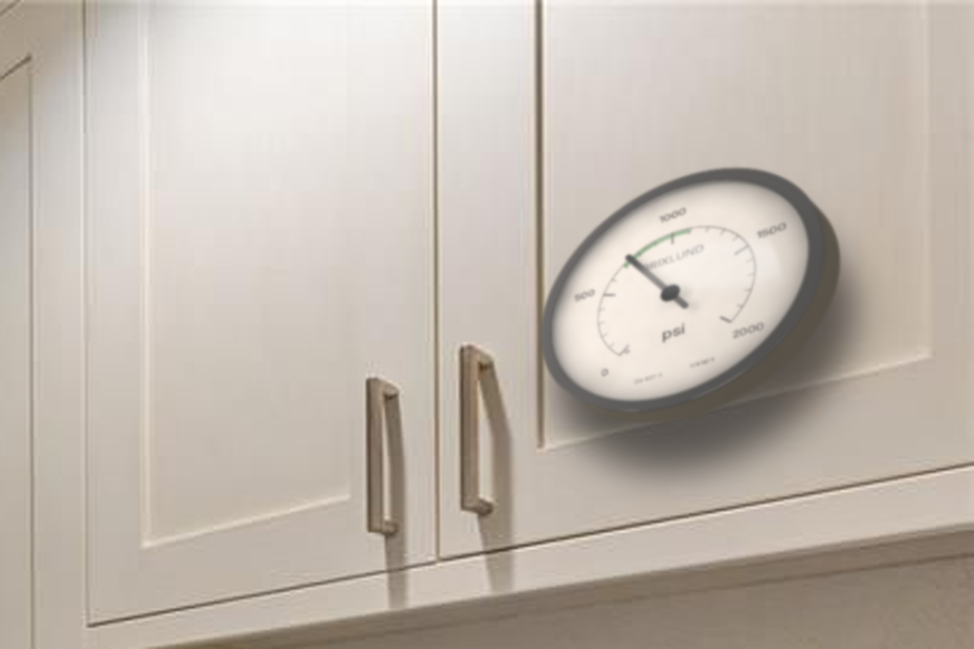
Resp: {"value": 750, "unit": "psi"}
